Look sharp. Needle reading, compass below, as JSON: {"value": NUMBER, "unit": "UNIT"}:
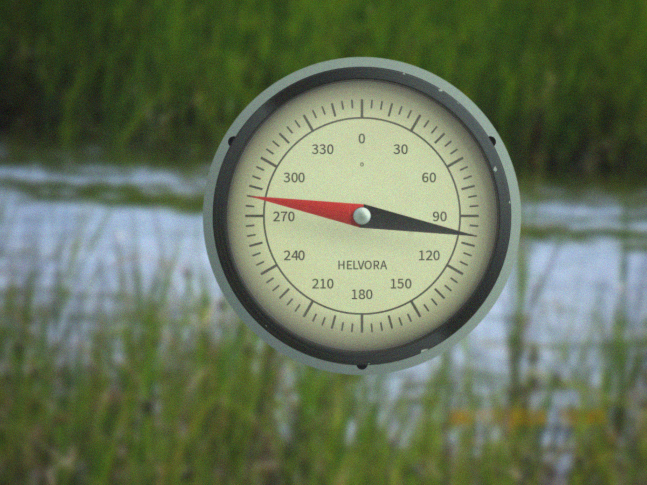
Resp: {"value": 280, "unit": "°"}
